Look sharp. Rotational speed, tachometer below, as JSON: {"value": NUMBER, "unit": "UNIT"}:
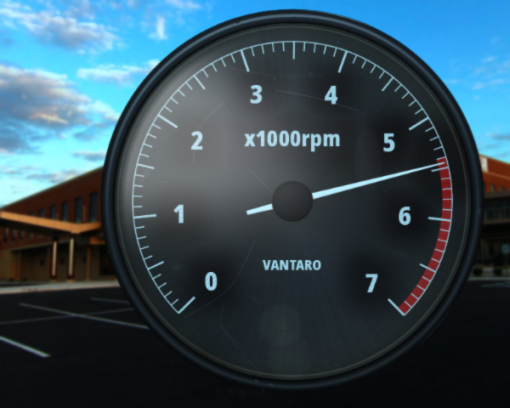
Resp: {"value": 5450, "unit": "rpm"}
